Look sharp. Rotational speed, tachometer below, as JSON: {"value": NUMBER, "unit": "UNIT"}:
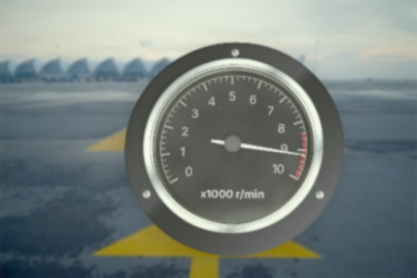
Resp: {"value": 9200, "unit": "rpm"}
